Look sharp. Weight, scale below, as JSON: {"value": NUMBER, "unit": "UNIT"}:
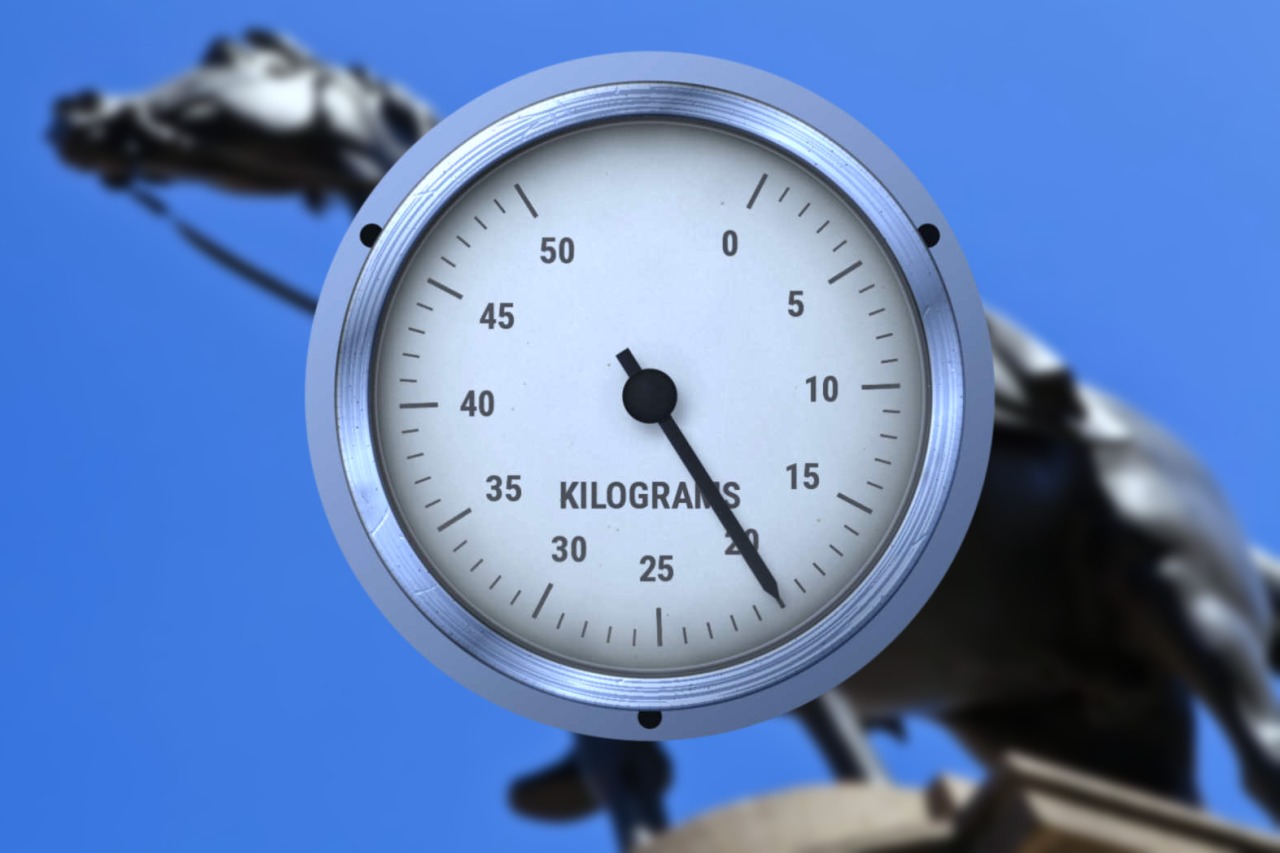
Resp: {"value": 20, "unit": "kg"}
